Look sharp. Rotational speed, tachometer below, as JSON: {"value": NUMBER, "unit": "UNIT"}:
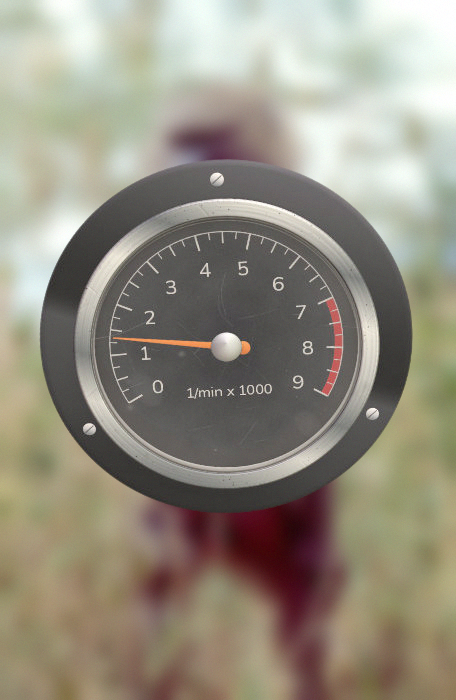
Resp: {"value": 1375, "unit": "rpm"}
